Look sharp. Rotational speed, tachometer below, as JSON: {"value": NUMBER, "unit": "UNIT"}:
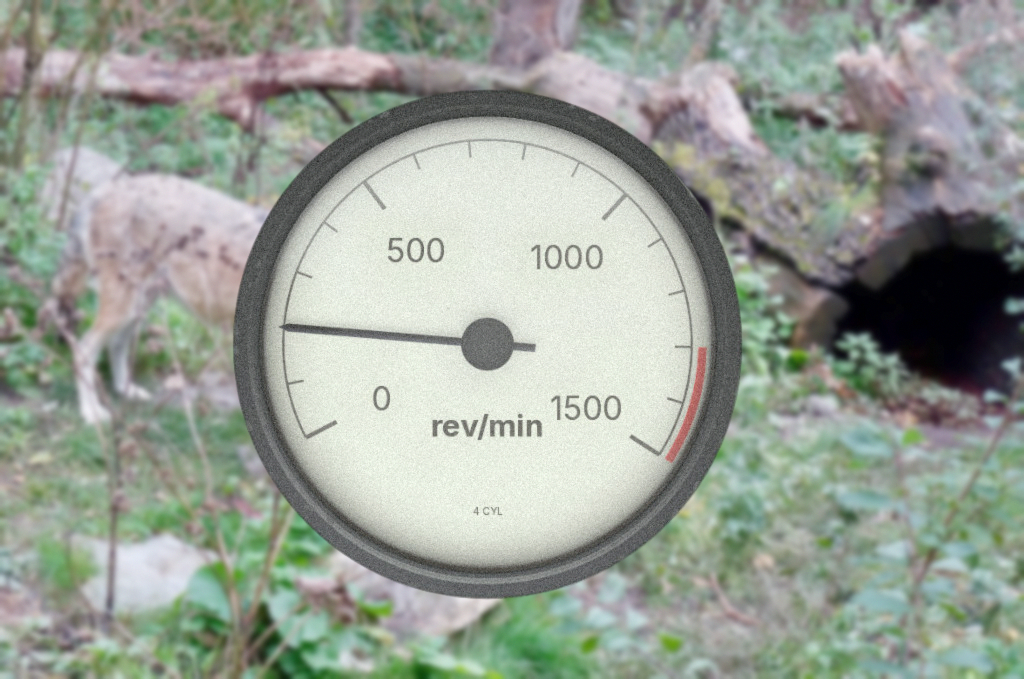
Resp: {"value": 200, "unit": "rpm"}
